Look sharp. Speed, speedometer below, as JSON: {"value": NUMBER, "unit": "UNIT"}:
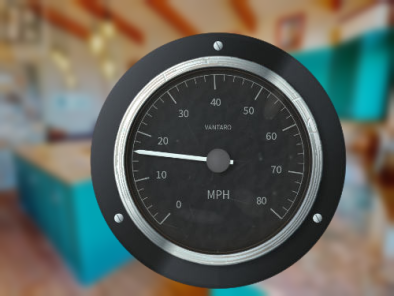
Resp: {"value": 16, "unit": "mph"}
